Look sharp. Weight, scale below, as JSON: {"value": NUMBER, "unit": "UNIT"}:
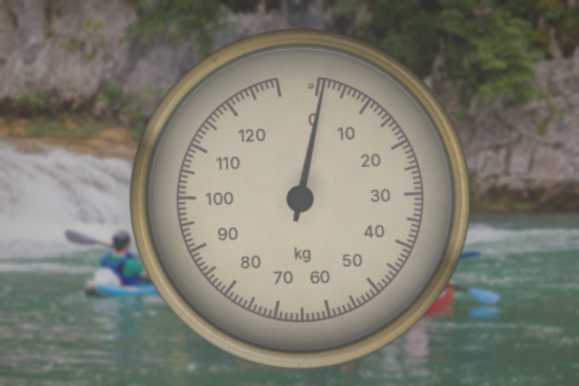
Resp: {"value": 1, "unit": "kg"}
